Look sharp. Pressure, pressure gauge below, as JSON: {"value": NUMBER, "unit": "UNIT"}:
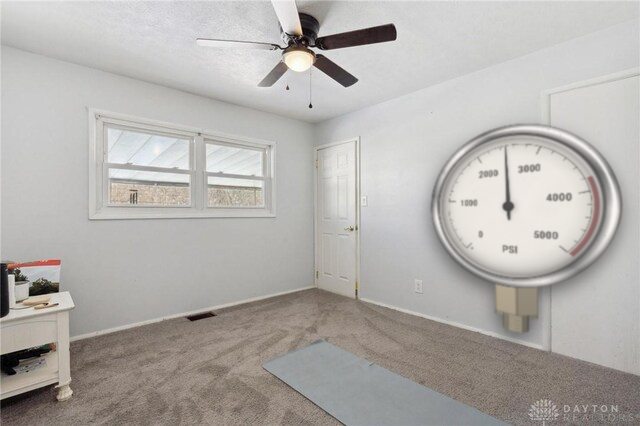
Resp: {"value": 2500, "unit": "psi"}
